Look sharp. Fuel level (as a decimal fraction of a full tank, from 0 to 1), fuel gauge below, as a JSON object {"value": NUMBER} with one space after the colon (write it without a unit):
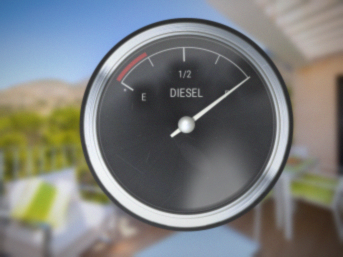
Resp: {"value": 1}
